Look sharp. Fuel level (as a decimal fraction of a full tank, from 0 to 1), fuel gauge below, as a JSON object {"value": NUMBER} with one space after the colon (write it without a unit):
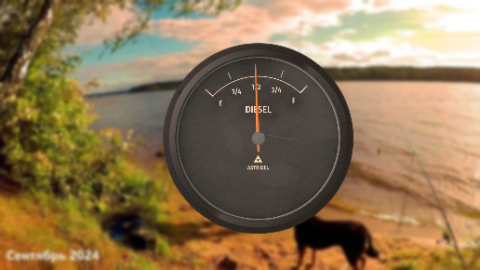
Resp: {"value": 0.5}
